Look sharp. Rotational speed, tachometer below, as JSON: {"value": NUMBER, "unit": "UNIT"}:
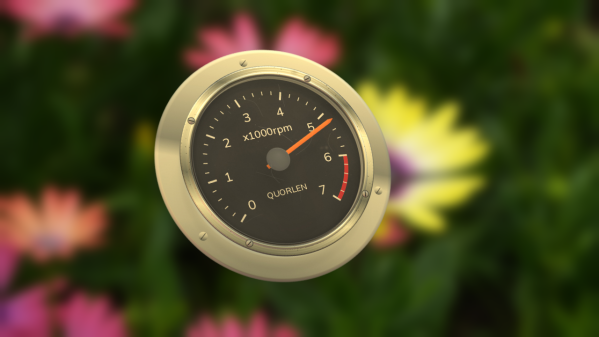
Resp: {"value": 5200, "unit": "rpm"}
